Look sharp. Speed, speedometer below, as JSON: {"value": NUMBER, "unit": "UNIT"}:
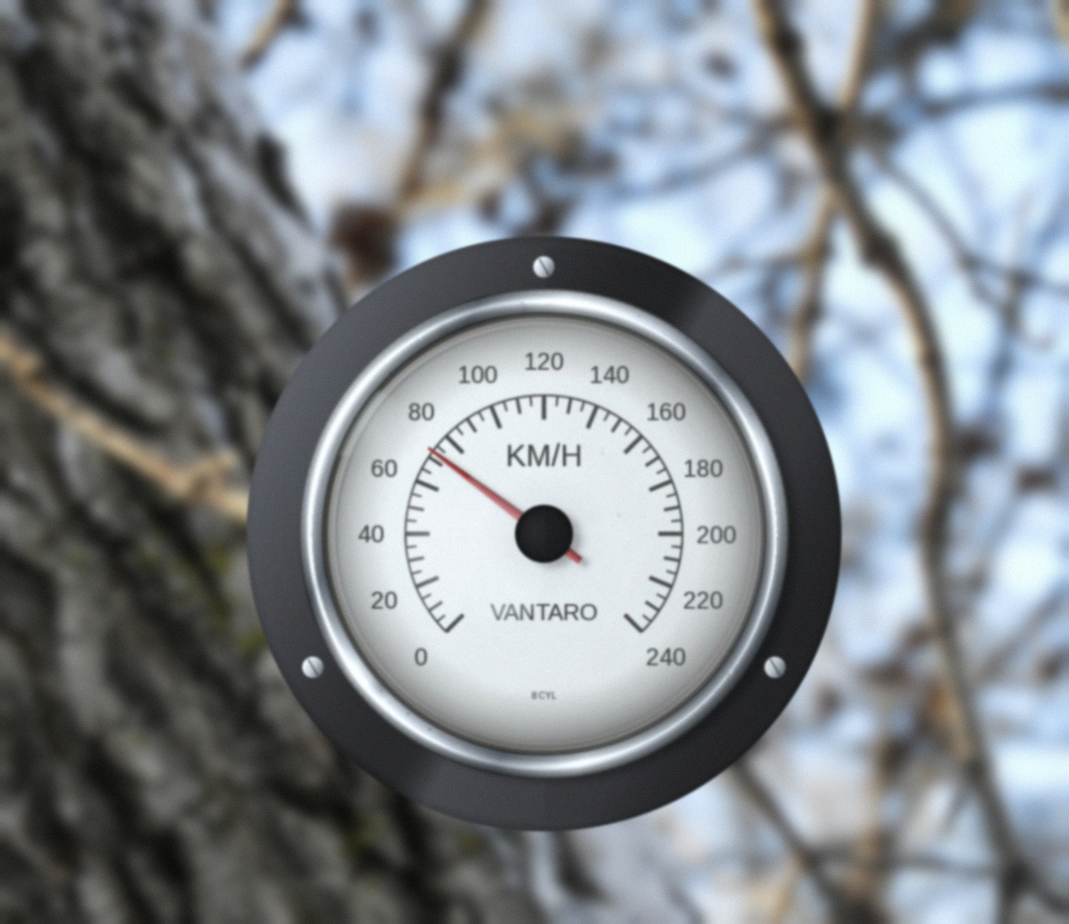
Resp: {"value": 72.5, "unit": "km/h"}
